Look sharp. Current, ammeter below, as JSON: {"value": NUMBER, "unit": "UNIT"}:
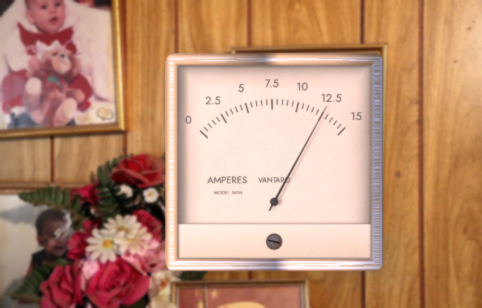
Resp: {"value": 12.5, "unit": "A"}
